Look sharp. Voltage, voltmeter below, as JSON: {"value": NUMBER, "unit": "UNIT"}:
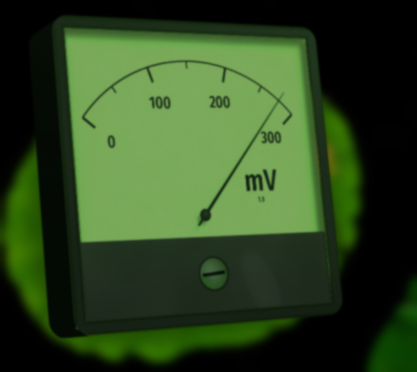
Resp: {"value": 275, "unit": "mV"}
